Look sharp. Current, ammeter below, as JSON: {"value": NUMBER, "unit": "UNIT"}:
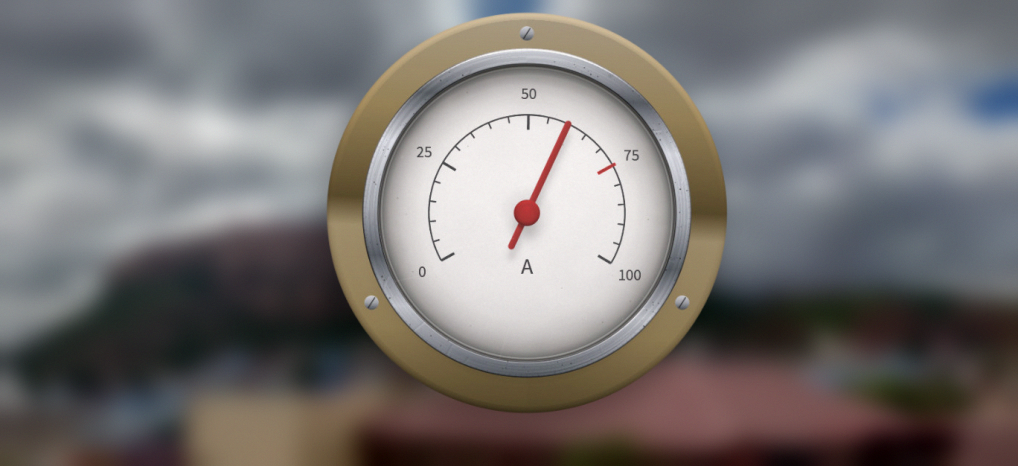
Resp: {"value": 60, "unit": "A"}
